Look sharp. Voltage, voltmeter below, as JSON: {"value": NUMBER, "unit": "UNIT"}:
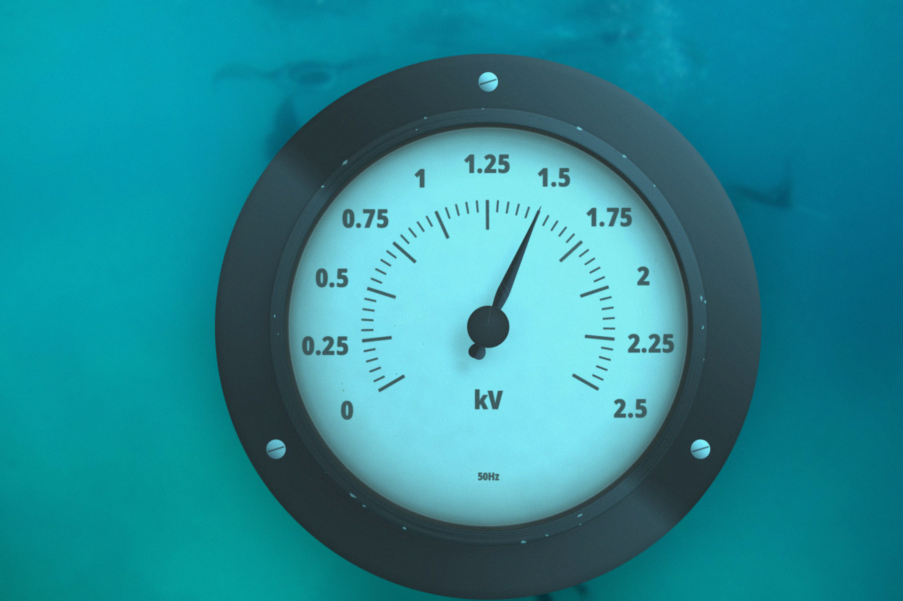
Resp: {"value": 1.5, "unit": "kV"}
